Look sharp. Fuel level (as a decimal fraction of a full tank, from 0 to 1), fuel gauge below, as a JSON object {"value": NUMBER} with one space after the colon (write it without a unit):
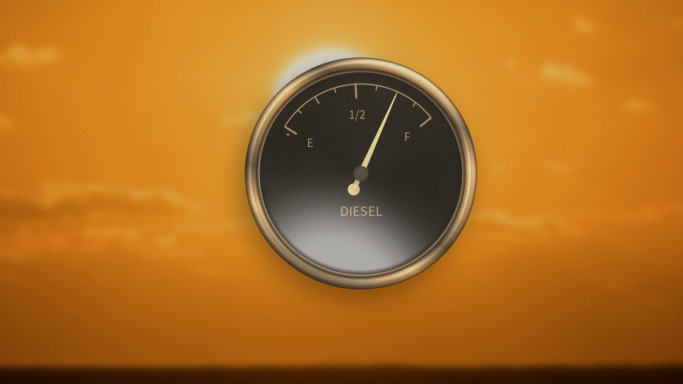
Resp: {"value": 0.75}
